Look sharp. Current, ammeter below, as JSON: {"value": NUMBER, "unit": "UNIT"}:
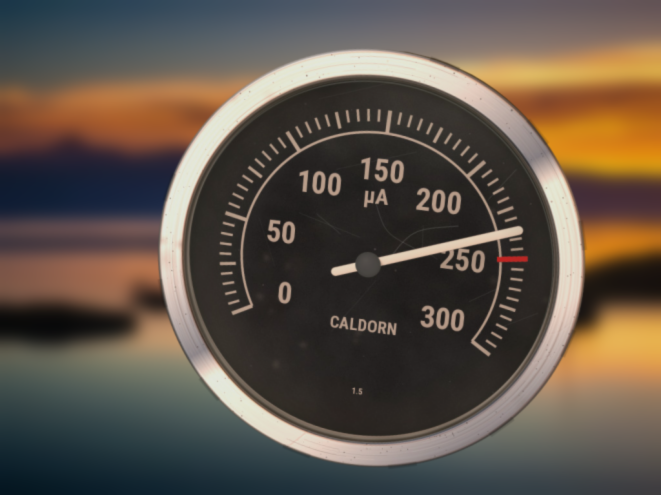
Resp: {"value": 235, "unit": "µA"}
